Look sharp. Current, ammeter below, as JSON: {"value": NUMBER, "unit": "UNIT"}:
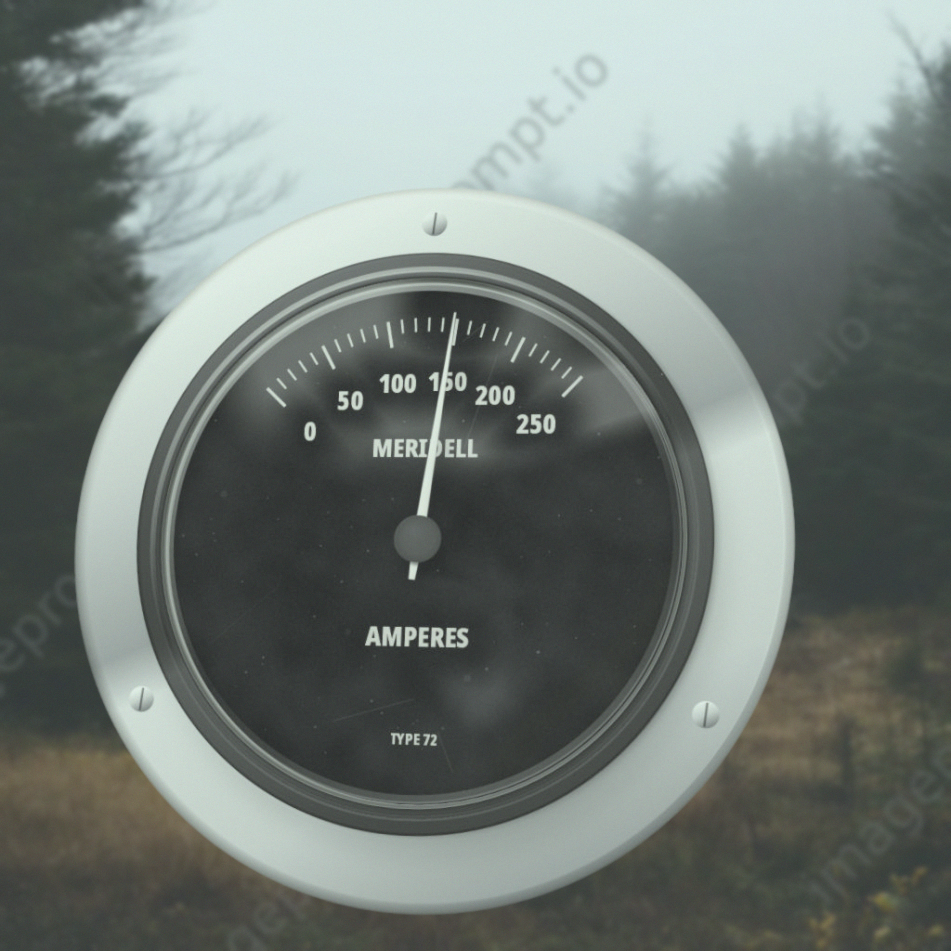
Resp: {"value": 150, "unit": "A"}
